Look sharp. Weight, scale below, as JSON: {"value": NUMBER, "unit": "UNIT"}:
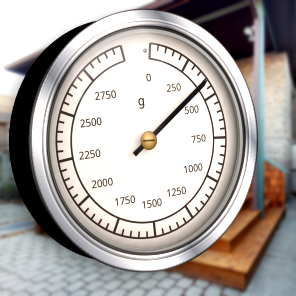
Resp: {"value": 400, "unit": "g"}
